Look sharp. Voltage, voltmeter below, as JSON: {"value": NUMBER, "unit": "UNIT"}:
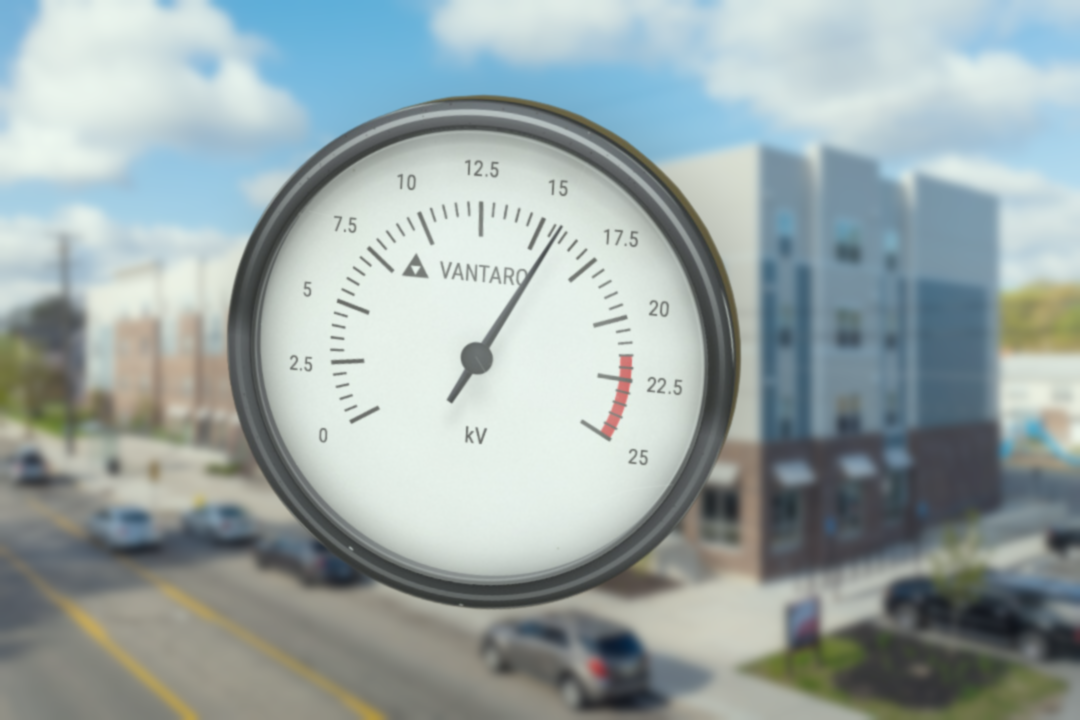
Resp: {"value": 15.75, "unit": "kV"}
